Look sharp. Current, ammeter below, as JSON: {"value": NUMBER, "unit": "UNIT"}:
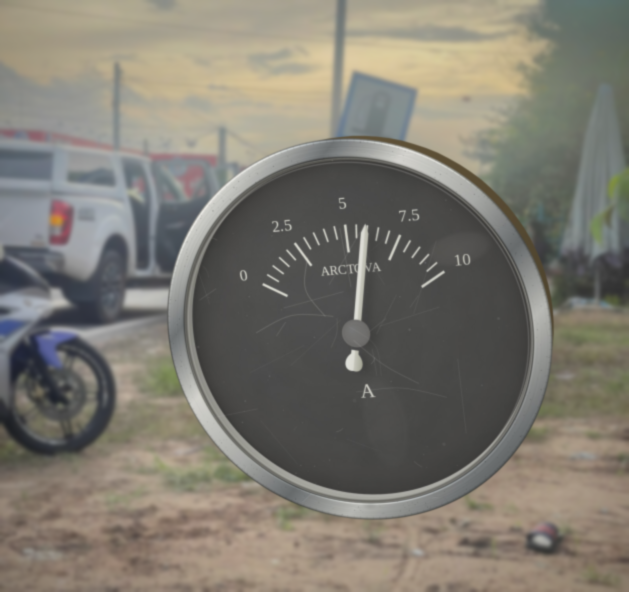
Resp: {"value": 6, "unit": "A"}
